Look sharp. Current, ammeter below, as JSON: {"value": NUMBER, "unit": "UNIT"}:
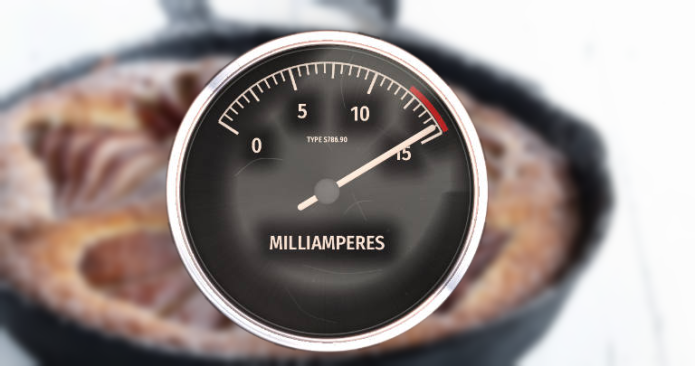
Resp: {"value": 14.5, "unit": "mA"}
